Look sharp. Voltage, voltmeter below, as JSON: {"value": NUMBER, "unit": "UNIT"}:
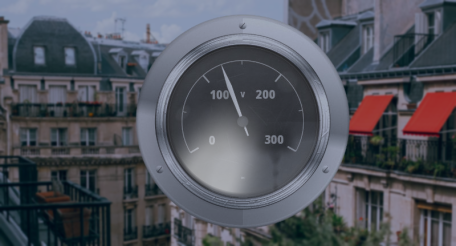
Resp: {"value": 125, "unit": "V"}
